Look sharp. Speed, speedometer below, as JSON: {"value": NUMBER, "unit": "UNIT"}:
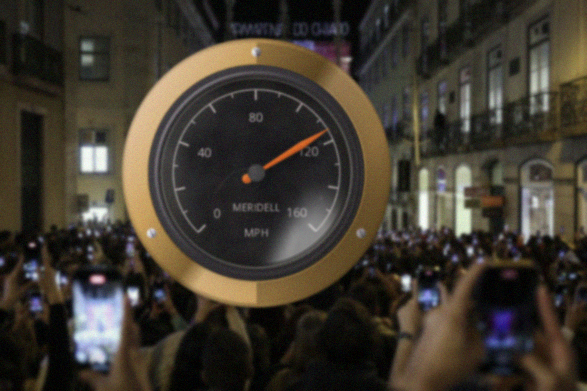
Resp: {"value": 115, "unit": "mph"}
